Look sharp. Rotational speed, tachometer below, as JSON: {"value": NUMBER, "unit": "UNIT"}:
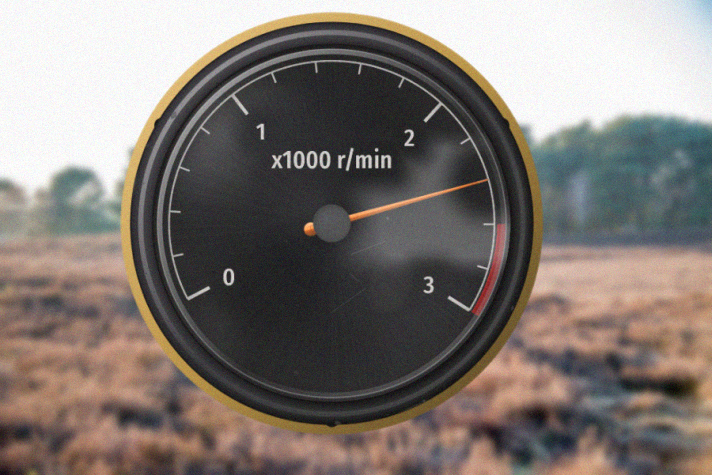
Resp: {"value": 2400, "unit": "rpm"}
